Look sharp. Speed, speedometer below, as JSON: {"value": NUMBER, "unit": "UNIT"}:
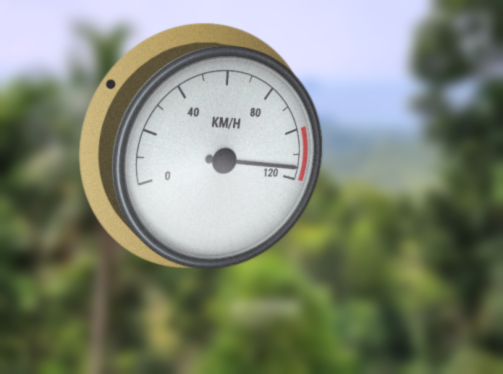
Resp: {"value": 115, "unit": "km/h"}
